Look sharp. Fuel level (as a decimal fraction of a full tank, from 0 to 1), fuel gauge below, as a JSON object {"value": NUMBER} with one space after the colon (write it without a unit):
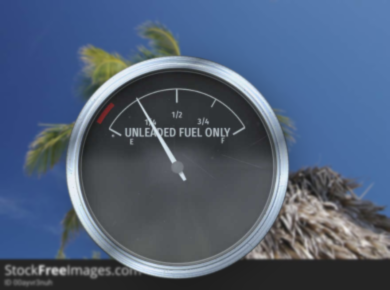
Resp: {"value": 0.25}
